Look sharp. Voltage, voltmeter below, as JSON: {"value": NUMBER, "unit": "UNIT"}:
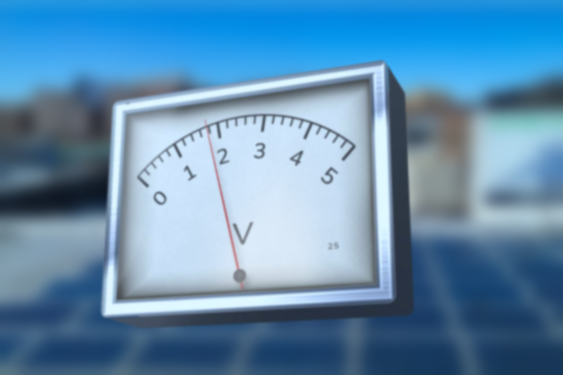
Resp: {"value": 1.8, "unit": "V"}
